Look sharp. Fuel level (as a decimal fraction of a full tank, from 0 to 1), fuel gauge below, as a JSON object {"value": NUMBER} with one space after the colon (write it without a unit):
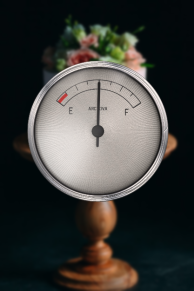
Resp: {"value": 0.5}
